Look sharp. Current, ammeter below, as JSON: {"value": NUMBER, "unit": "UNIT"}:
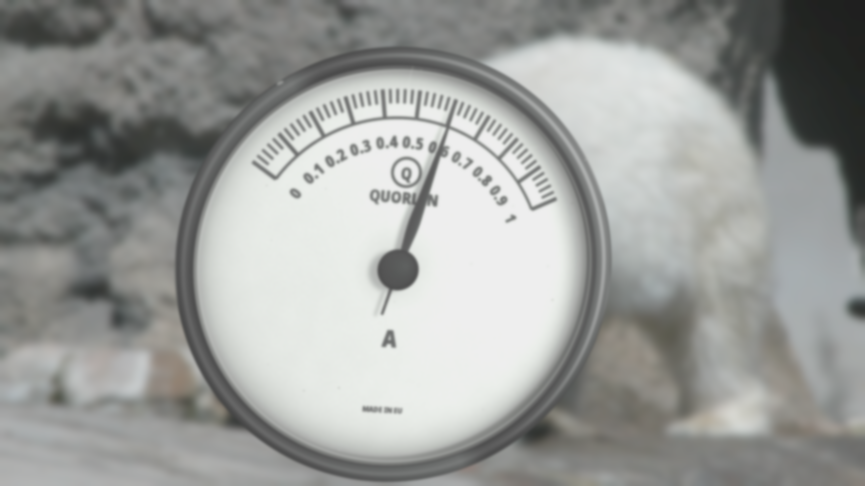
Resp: {"value": 0.6, "unit": "A"}
